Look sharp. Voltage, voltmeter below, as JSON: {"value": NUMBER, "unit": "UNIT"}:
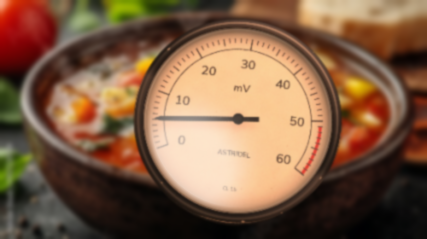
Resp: {"value": 5, "unit": "mV"}
